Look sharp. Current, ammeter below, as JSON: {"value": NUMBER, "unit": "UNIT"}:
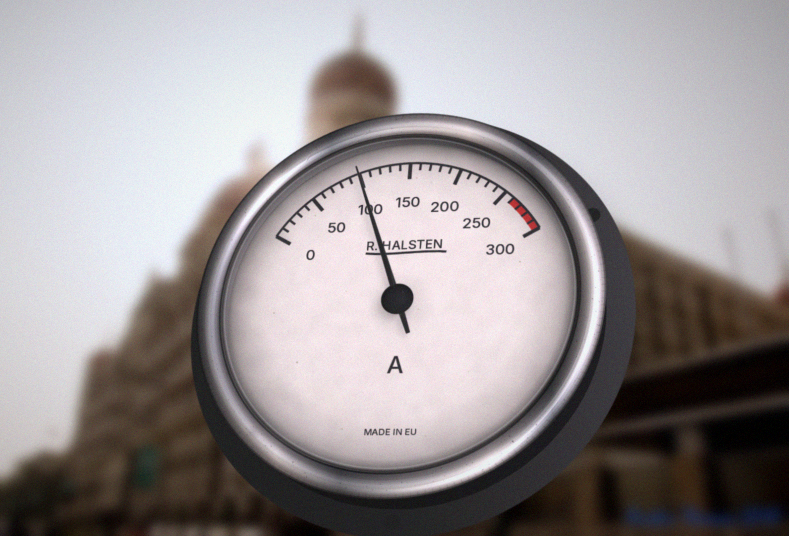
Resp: {"value": 100, "unit": "A"}
